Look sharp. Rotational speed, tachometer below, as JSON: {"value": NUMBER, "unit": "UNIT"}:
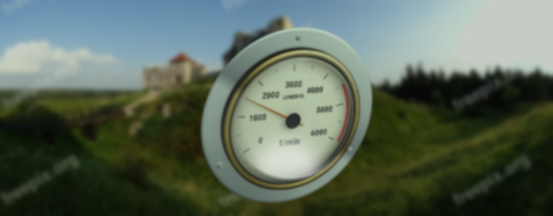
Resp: {"value": 1500, "unit": "rpm"}
